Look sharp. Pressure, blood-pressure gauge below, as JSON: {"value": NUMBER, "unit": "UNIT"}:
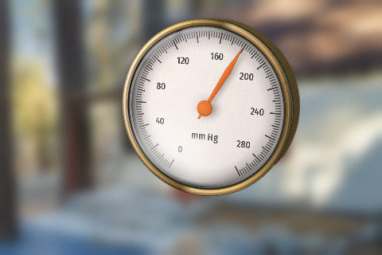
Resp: {"value": 180, "unit": "mmHg"}
